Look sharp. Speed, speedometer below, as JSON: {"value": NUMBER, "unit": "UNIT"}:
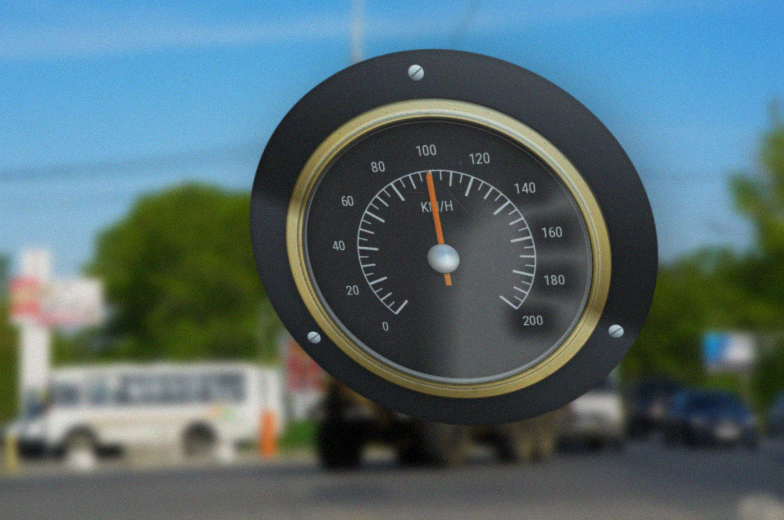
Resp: {"value": 100, "unit": "km/h"}
